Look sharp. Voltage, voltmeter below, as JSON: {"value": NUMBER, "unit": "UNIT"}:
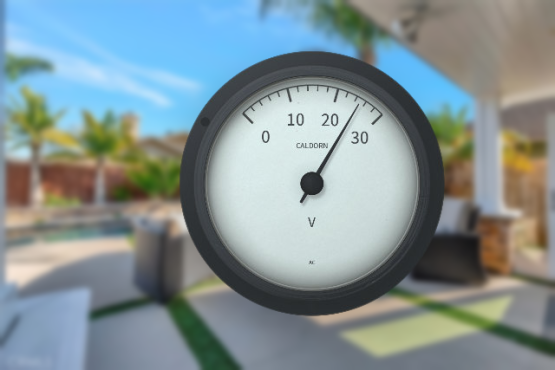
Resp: {"value": 25, "unit": "V"}
